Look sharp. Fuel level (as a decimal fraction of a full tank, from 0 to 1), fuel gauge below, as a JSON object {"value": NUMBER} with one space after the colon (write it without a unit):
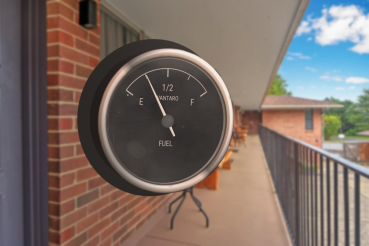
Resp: {"value": 0.25}
